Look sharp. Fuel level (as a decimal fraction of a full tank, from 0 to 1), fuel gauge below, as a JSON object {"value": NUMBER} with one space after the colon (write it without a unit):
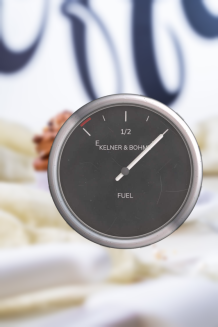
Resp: {"value": 1}
